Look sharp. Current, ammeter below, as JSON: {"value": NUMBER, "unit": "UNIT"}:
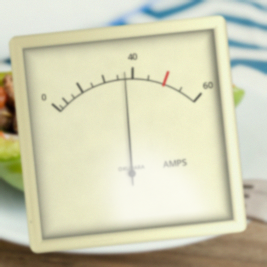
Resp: {"value": 37.5, "unit": "A"}
